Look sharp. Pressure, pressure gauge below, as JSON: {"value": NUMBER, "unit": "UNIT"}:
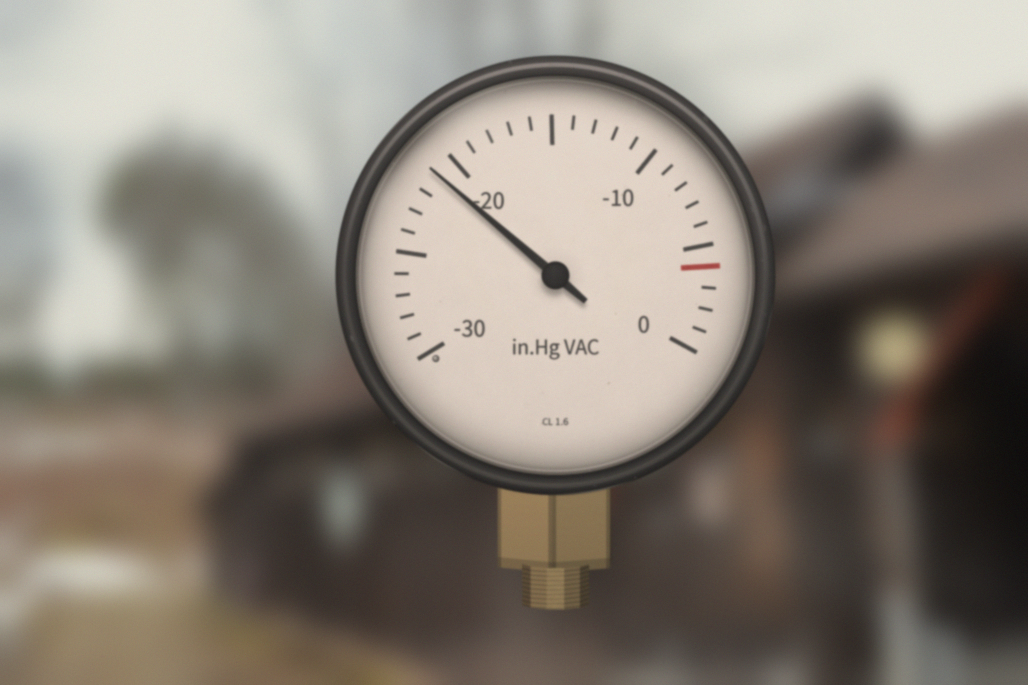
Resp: {"value": -21, "unit": "inHg"}
